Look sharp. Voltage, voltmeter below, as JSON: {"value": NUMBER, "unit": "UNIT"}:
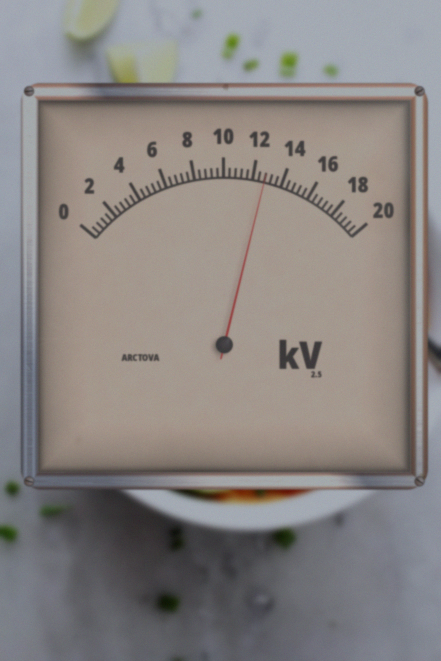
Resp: {"value": 12.8, "unit": "kV"}
